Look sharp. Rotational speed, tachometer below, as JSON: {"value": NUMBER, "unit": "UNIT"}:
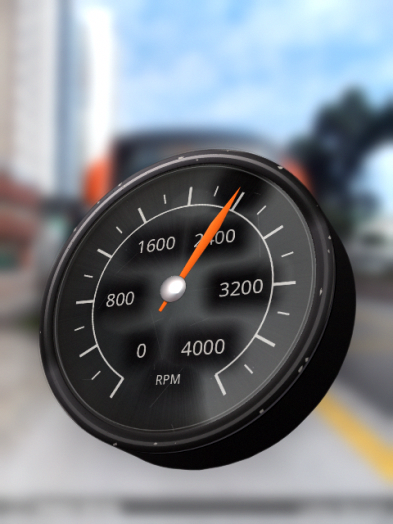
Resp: {"value": 2400, "unit": "rpm"}
